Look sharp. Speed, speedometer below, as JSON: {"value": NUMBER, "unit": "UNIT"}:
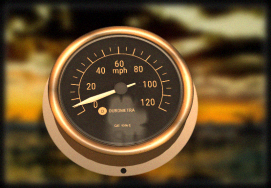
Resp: {"value": 5, "unit": "mph"}
